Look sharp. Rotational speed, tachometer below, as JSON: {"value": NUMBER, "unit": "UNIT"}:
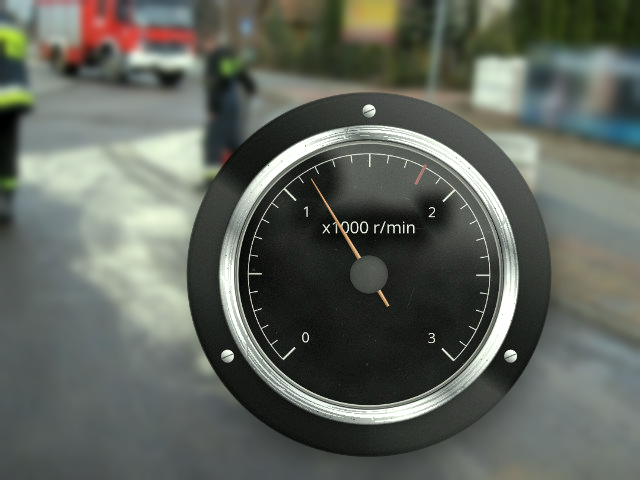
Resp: {"value": 1150, "unit": "rpm"}
